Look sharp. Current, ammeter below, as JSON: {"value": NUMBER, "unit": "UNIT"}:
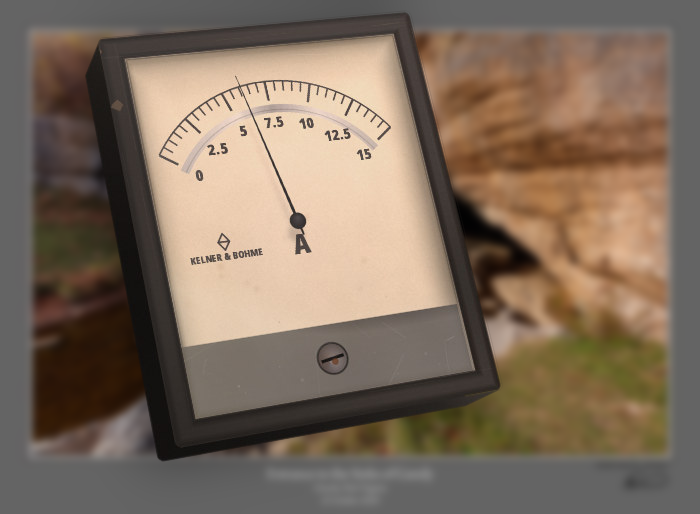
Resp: {"value": 6, "unit": "A"}
